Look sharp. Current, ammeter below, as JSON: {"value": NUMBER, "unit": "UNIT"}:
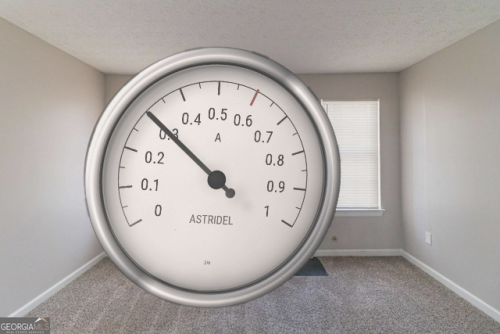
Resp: {"value": 0.3, "unit": "A"}
